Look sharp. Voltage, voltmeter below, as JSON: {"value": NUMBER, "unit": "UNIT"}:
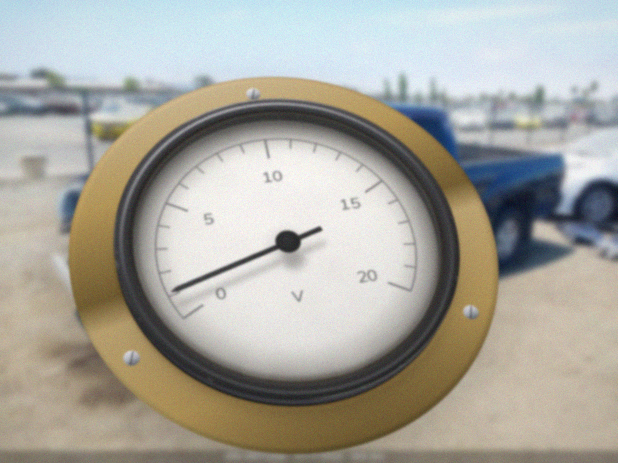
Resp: {"value": 1, "unit": "V"}
